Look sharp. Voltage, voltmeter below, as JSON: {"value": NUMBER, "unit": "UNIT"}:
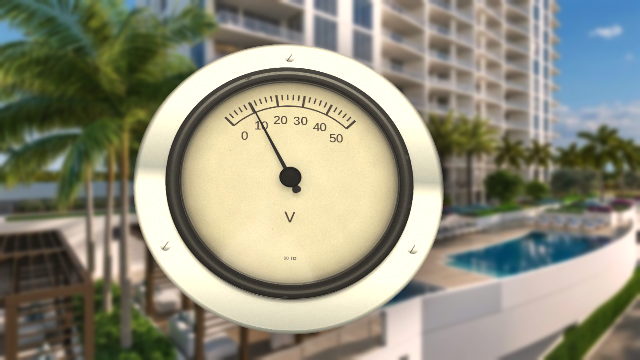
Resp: {"value": 10, "unit": "V"}
